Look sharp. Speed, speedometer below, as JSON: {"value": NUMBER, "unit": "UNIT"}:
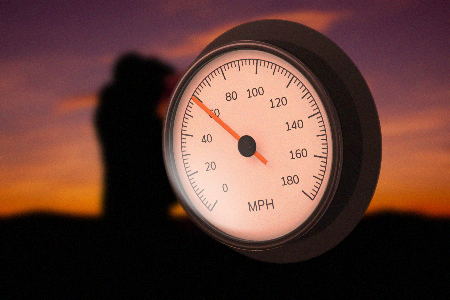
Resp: {"value": 60, "unit": "mph"}
